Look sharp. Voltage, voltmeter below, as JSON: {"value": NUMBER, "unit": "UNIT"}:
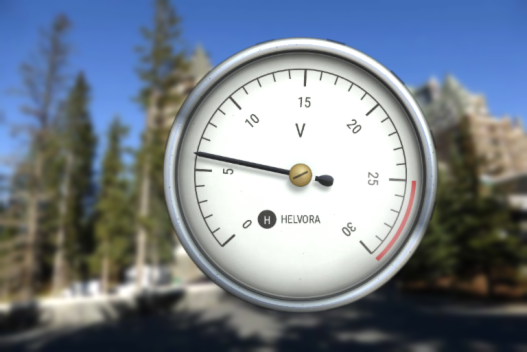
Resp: {"value": 6, "unit": "V"}
